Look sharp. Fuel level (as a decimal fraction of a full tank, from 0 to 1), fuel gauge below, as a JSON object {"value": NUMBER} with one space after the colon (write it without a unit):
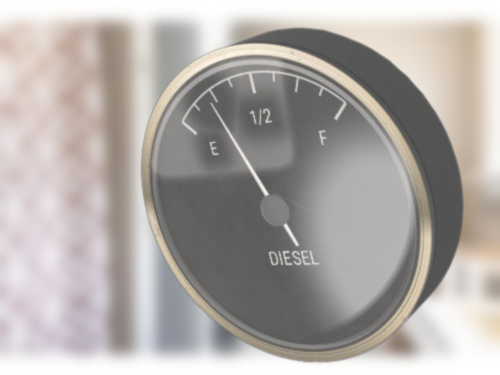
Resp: {"value": 0.25}
